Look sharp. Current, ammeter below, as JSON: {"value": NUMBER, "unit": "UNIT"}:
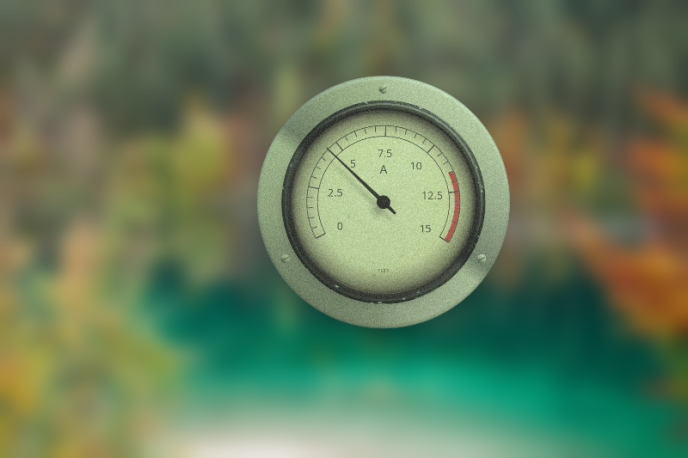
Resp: {"value": 4.5, "unit": "A"}
